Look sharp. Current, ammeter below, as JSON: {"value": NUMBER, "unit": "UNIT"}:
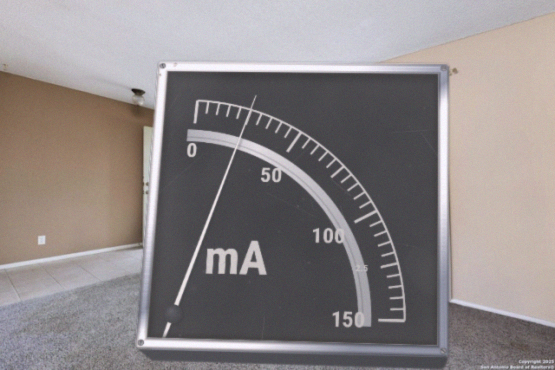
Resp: {"value": 25, "unit": "mA"}
